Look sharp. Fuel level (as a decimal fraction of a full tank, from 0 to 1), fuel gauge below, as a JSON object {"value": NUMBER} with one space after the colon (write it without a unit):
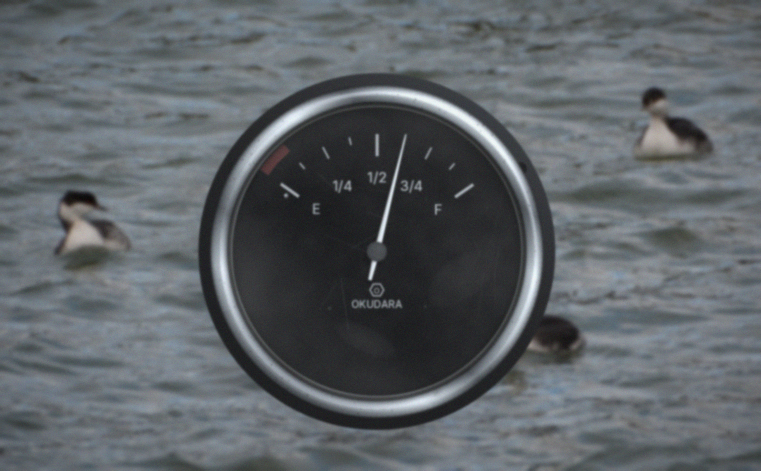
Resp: {"value": 0.625}
